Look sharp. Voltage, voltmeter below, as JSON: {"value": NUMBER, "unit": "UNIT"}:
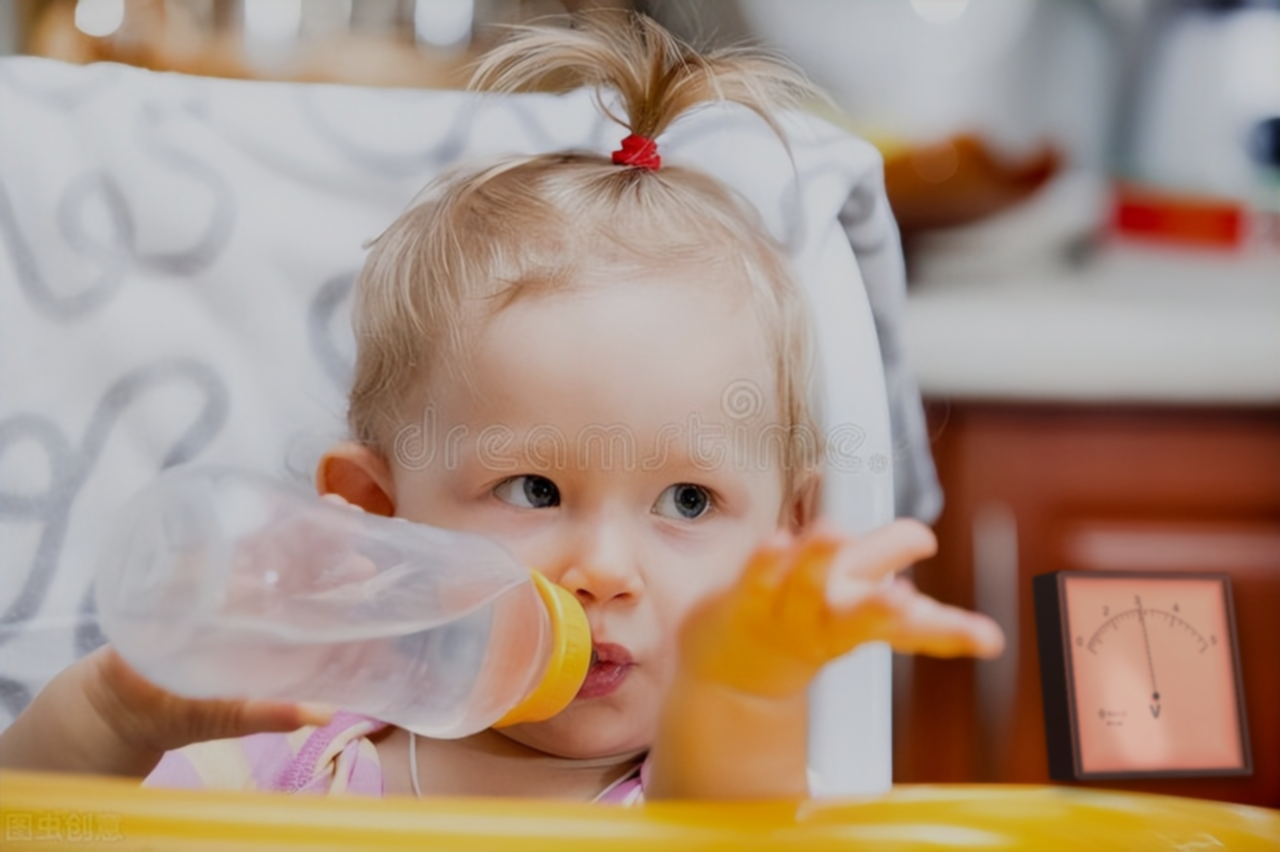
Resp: {"value": 3, "unit": "V"}
